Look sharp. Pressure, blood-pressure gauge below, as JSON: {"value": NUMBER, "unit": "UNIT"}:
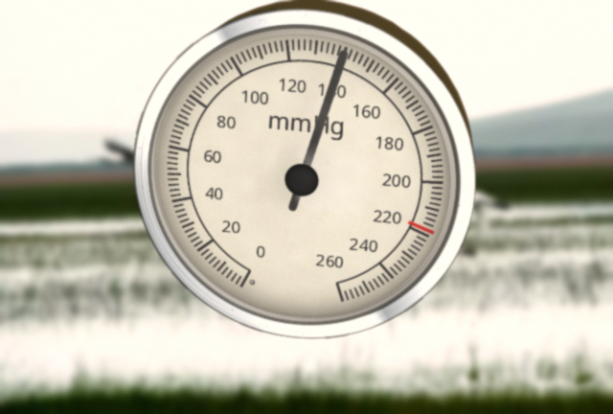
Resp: {"value": 140, "unit": "mmHg"}
